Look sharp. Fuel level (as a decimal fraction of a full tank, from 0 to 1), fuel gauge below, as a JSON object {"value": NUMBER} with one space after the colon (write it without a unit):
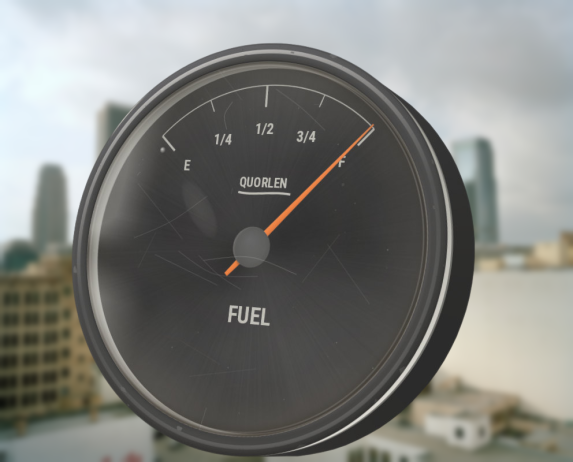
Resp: {"value": 1}
